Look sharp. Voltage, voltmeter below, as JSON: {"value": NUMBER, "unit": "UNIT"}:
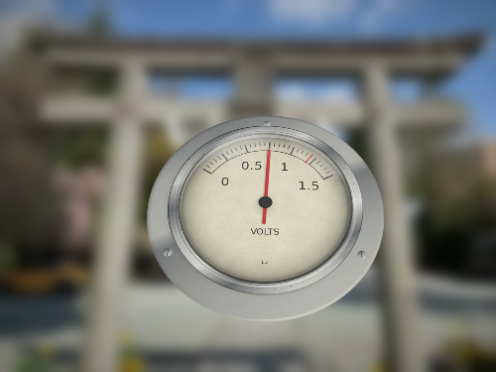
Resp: {"value": 0.75, "unit": "V"}
